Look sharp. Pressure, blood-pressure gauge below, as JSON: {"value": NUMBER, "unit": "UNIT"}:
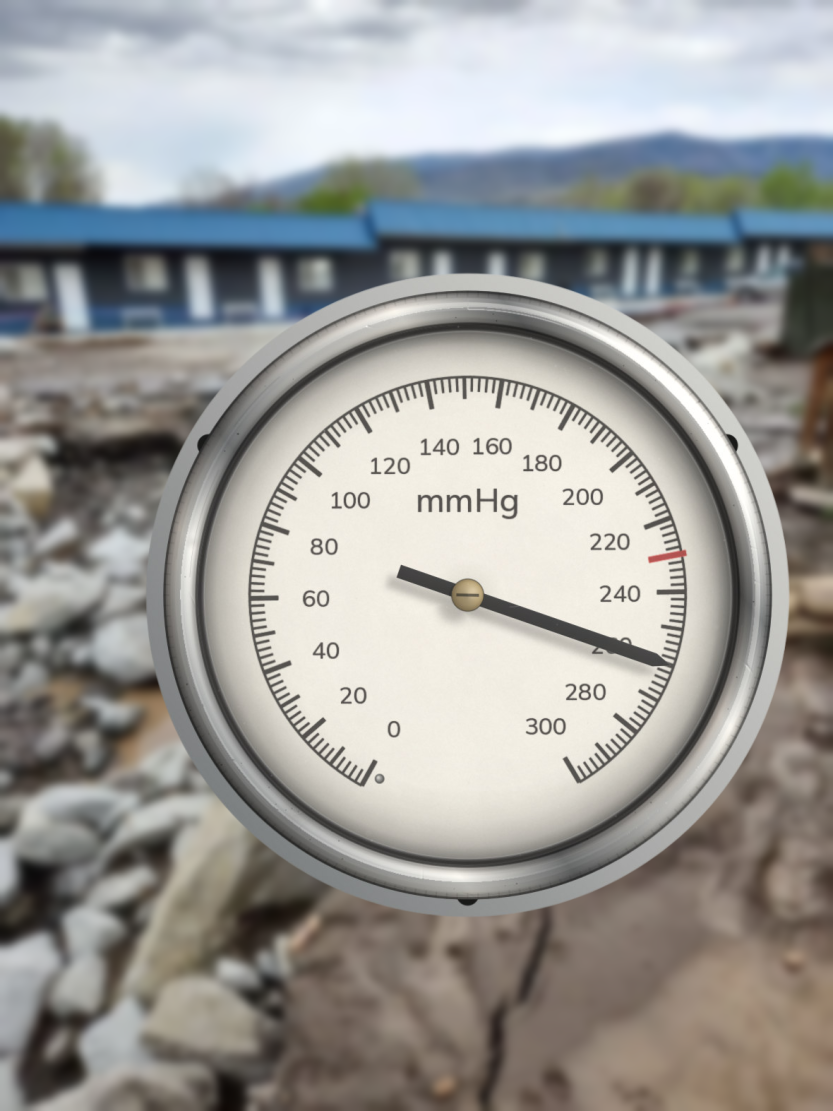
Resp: {"value": 260, "unit": "mmHg"}
